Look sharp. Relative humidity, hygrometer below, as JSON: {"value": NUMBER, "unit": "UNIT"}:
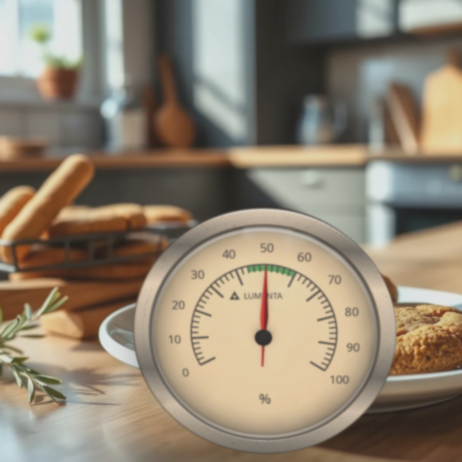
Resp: {"value": 50, "unit": "%"}
